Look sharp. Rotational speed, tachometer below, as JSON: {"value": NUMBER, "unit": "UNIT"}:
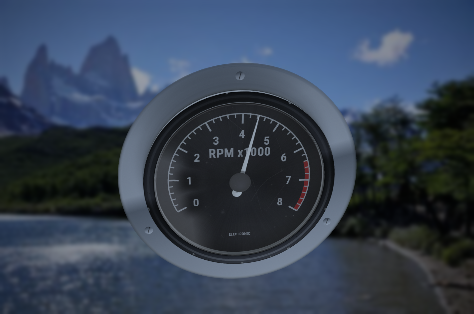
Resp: {"value": 4400, "unit": "rpm"}
